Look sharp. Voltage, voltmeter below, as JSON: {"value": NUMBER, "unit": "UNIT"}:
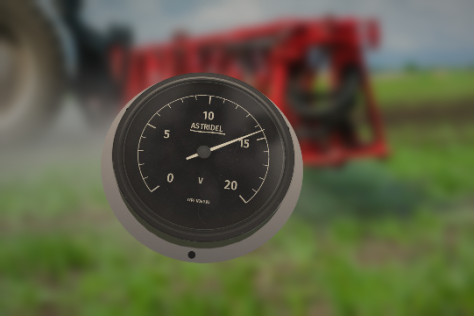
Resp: {"value": 14.5, "unit": "V"}
